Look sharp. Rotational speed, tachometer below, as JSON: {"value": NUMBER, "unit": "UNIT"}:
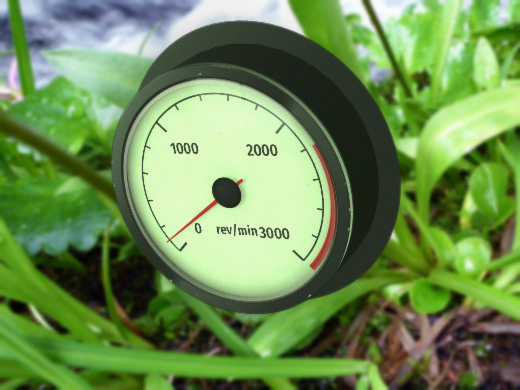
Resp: {"value": 100, "unit": "rpm"}
